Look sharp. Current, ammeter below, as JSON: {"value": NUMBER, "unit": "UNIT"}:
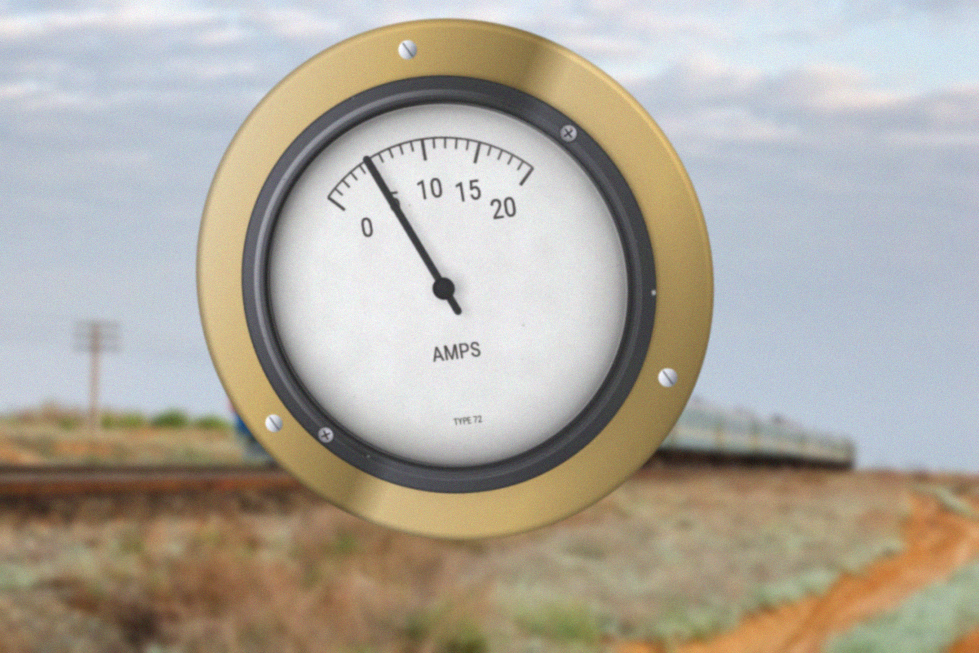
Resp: {"value": 5, "unit": "A"}
